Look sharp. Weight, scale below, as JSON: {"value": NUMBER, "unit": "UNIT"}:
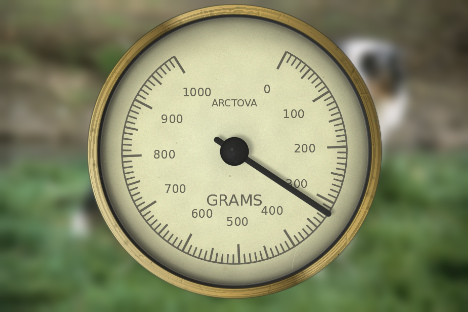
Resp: {"value": 320, "unit": "g"}
